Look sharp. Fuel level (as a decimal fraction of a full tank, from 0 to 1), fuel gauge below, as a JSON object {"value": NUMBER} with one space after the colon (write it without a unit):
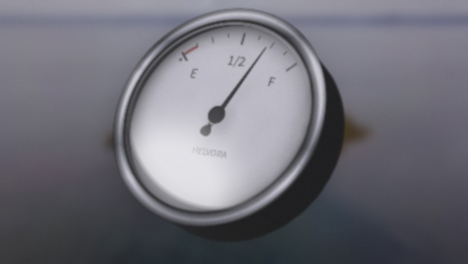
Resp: {"value": 0.75}
